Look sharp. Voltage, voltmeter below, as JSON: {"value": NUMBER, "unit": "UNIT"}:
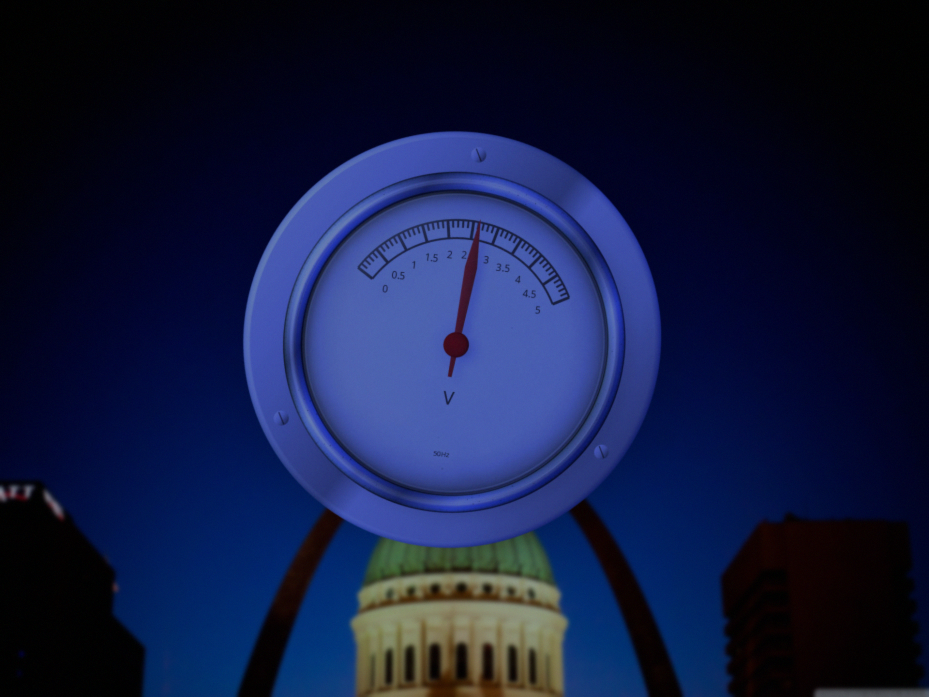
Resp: {"value": 2.6, "unit": "V"}
